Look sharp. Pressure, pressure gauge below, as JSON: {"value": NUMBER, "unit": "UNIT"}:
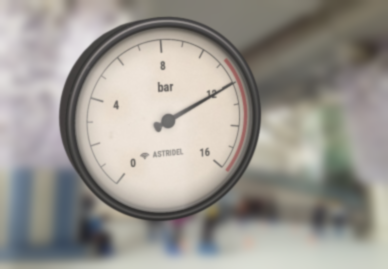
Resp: {"value": 12, "unit": "bar"}
